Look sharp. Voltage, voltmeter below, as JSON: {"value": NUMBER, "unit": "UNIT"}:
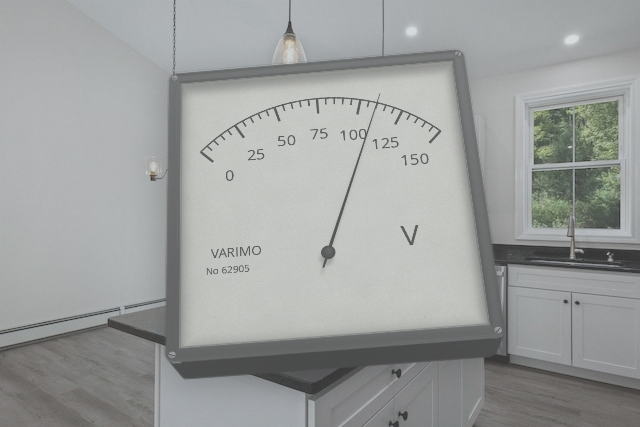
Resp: {"value": 110, "unit": "V"}
